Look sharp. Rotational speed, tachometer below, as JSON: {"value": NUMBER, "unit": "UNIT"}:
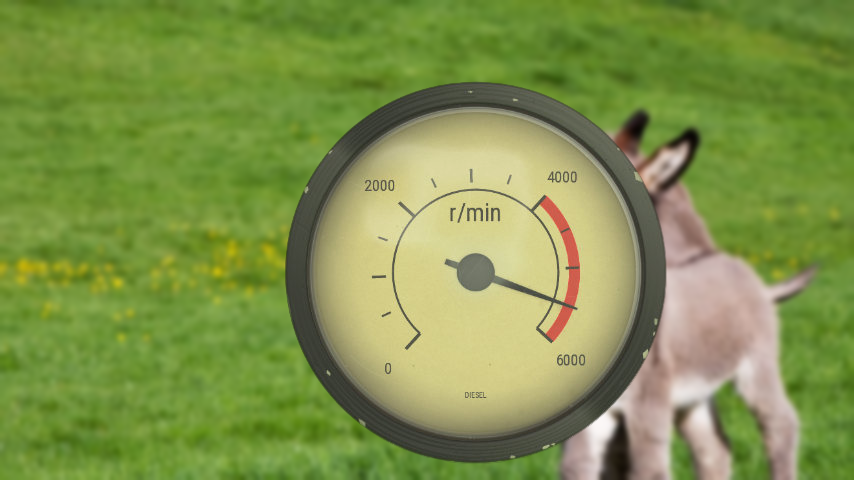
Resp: {"value": 5500, "unit": "rpm"}
